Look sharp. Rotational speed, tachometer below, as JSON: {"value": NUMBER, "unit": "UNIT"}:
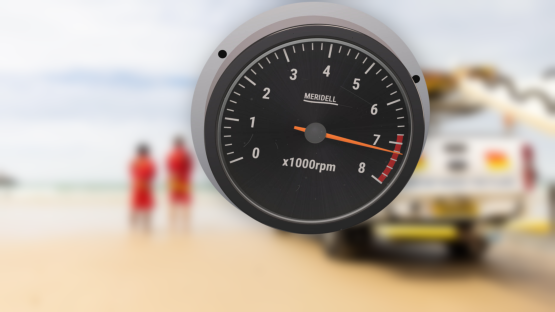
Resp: {"value": 7200, "unit": "rpm"}
